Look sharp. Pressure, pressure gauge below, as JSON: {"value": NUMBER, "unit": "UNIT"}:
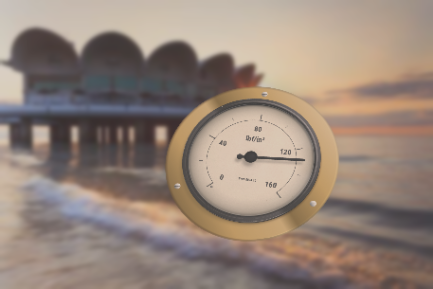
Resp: {"value": 130, "unit": "psi"}
